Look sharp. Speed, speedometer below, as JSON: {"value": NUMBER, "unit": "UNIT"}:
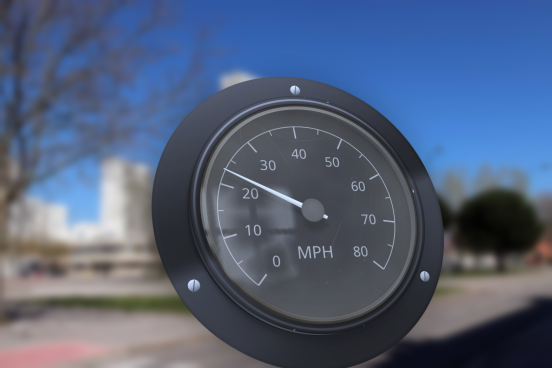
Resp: {"value": 22.5, "unit": "mph"}
